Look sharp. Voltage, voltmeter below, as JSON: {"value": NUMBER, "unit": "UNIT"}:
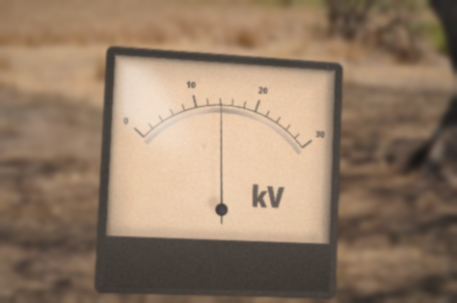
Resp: {"value": 14, "unit": "kV"}
